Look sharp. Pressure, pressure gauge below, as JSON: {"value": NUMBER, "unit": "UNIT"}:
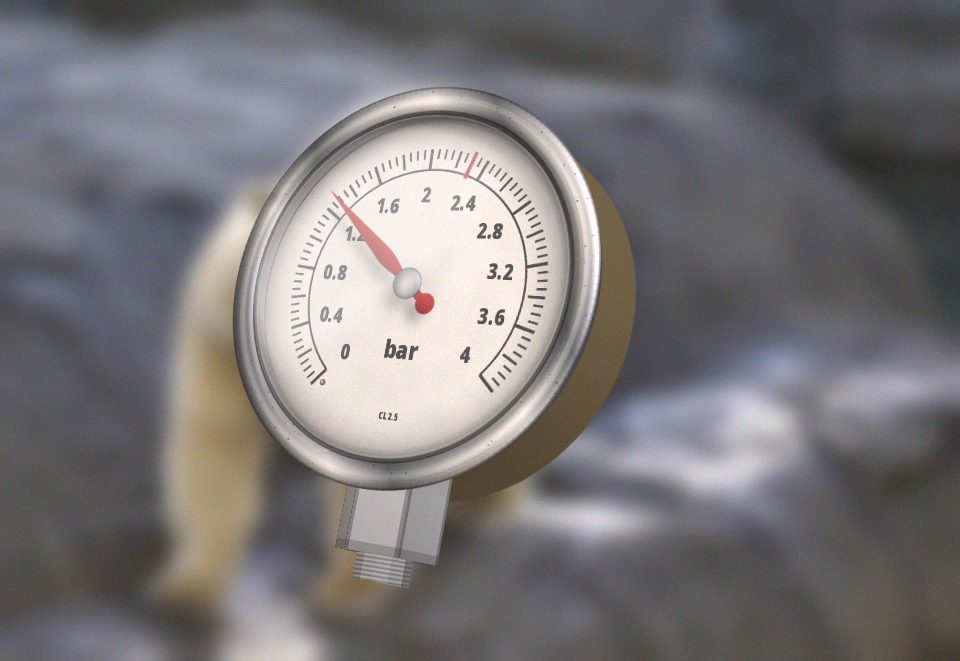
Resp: {"value": 1.3, "unit": "bar"}
